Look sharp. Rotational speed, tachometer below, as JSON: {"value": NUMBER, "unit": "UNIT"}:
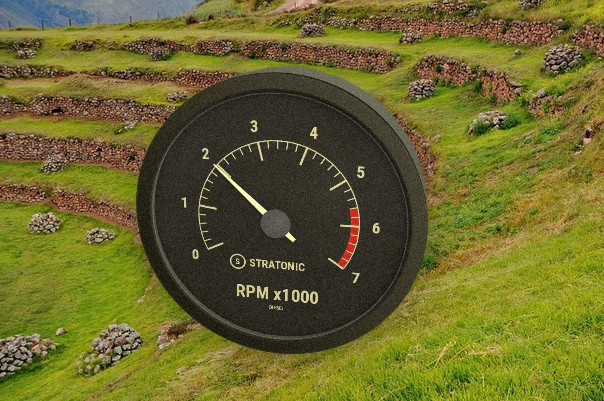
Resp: {"value": 2000, "unit": "rpm"}
